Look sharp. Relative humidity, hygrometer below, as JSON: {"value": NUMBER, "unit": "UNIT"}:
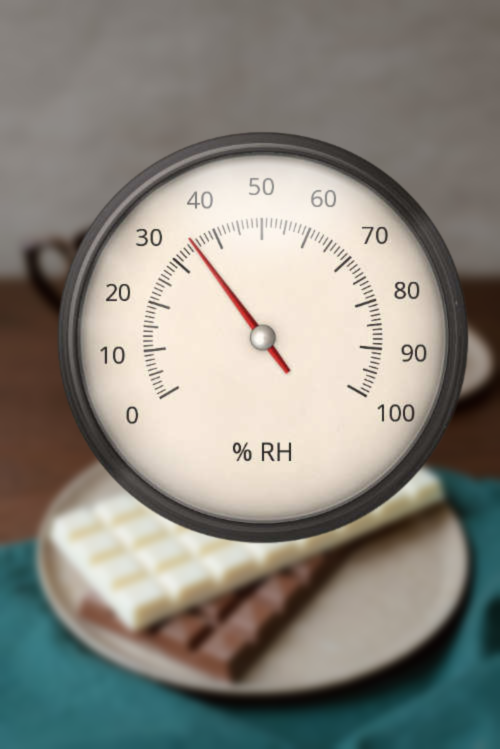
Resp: {"value": 35, "unit": "%"}
